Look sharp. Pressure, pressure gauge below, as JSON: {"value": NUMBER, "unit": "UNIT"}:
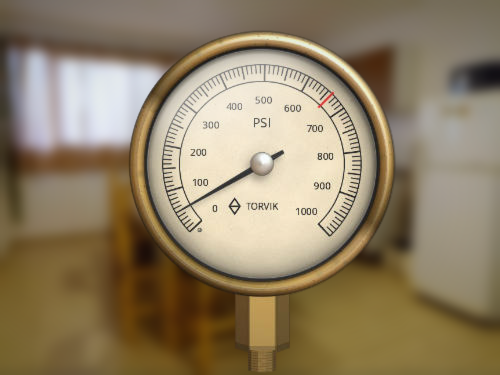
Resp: {"value": 50, "unit": "psi"}
